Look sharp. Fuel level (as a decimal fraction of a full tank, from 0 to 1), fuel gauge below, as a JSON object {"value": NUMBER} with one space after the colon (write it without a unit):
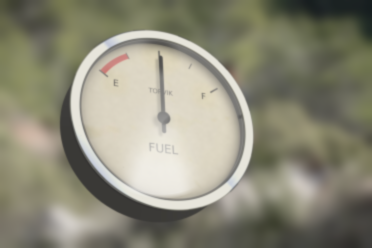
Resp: {"value": 0.5}
